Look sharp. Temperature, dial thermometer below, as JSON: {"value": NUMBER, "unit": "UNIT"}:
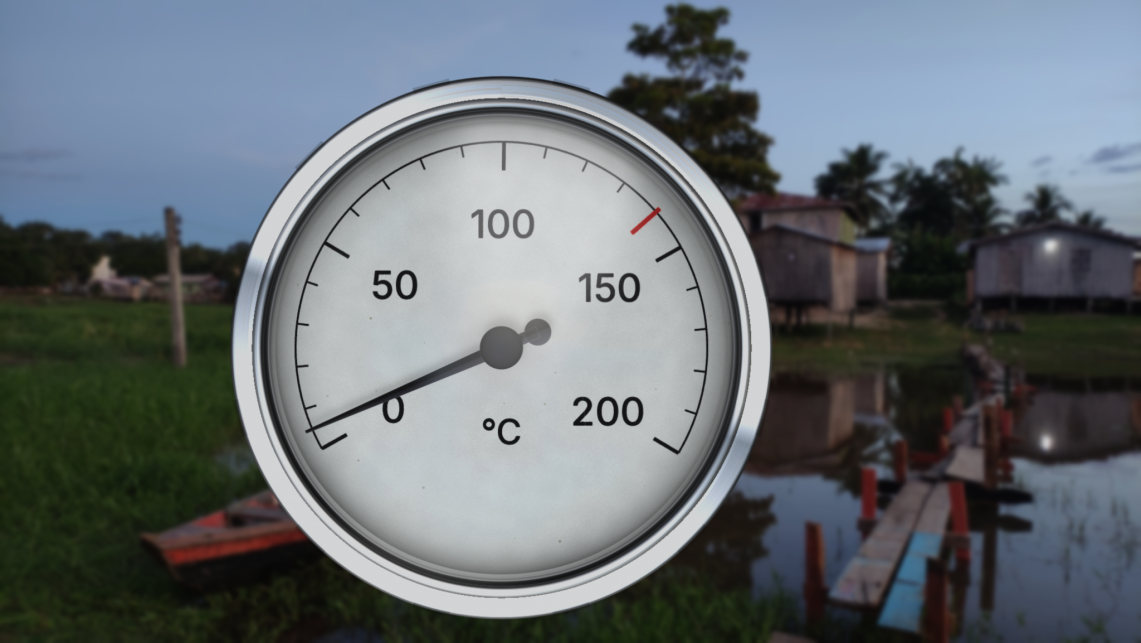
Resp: {"value": 5, "unit": "°C"}
